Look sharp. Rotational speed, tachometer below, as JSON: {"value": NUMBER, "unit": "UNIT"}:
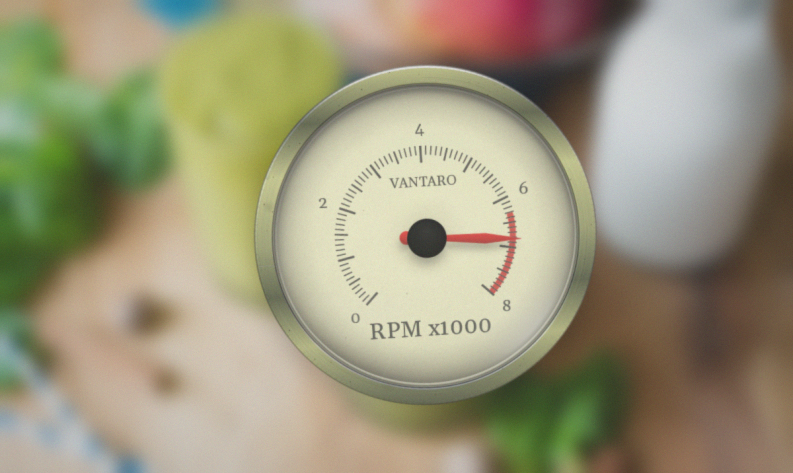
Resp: {"value": 6800, "unit": "rpm"}
